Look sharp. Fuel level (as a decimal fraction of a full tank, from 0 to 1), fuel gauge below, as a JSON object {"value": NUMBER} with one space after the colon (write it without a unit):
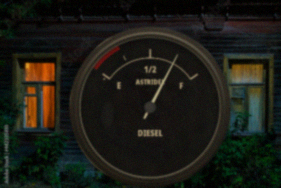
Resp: {"value": 0.75}
